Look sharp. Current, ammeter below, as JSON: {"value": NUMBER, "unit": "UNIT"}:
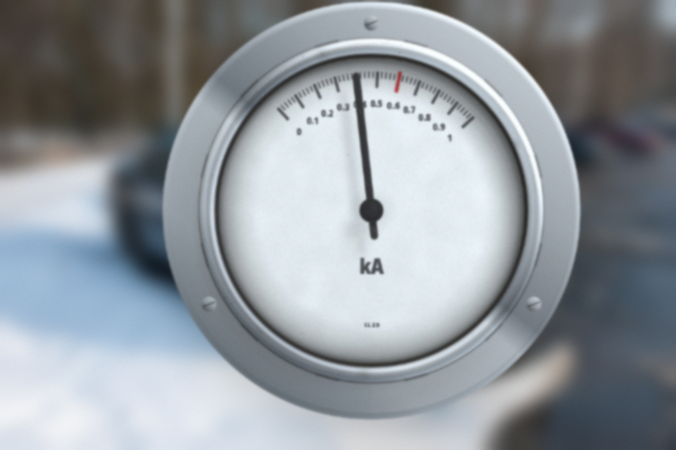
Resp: {"value": 0.4, "unit": "kA"}
